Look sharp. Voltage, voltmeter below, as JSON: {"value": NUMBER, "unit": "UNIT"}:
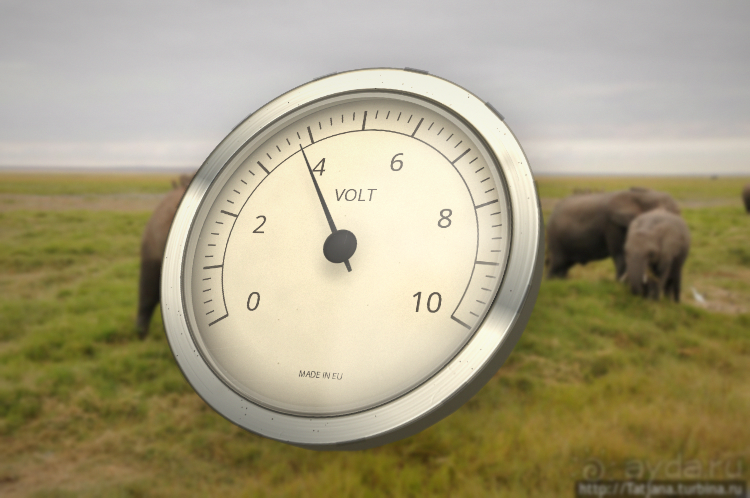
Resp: {"value": 3.8, "unit": "V"}
